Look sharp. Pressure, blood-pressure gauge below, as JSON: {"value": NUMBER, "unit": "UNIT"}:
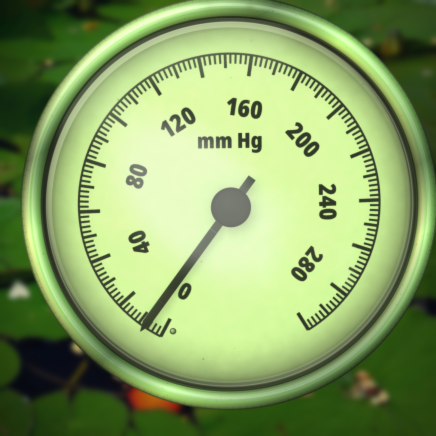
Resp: {"value": 8, "unit": "mmHg"}
